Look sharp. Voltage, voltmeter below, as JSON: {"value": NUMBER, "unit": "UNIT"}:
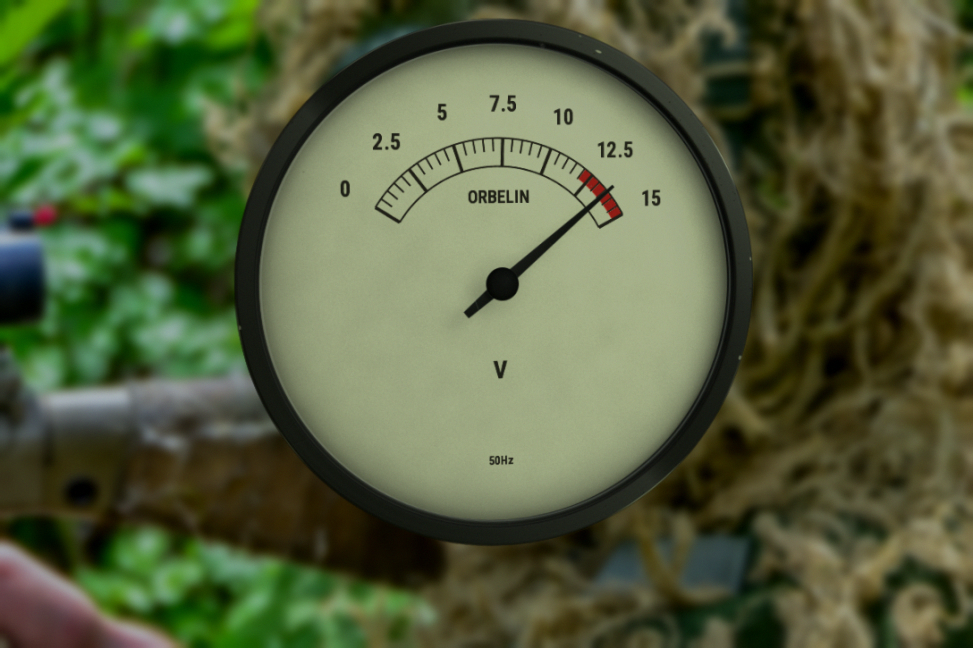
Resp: {"value": 13.5, "unit": "V"}
